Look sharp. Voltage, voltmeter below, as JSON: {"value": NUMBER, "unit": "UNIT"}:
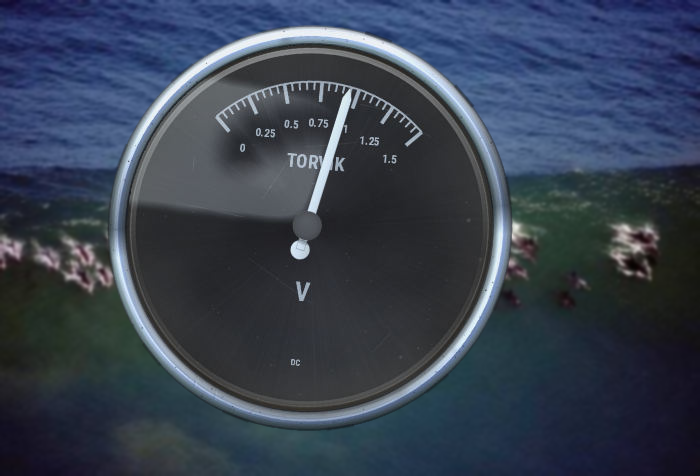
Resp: {"value": 0.95, "unit": "V"}
